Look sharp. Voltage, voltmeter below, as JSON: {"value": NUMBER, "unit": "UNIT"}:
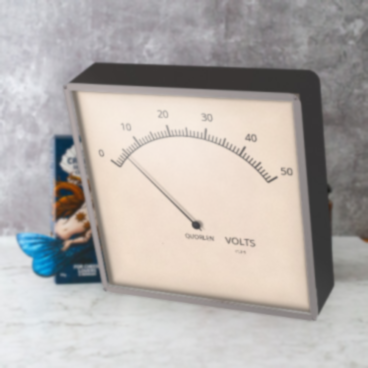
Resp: {"value": 5, "unit": "V"}
